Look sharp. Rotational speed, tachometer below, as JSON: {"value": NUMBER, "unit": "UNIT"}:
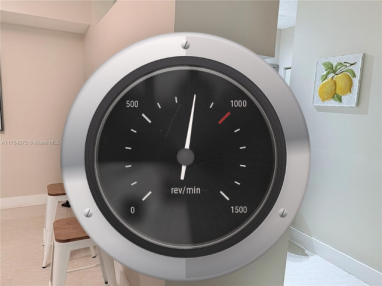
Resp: {"value": 800, "unit": "rpm"}
